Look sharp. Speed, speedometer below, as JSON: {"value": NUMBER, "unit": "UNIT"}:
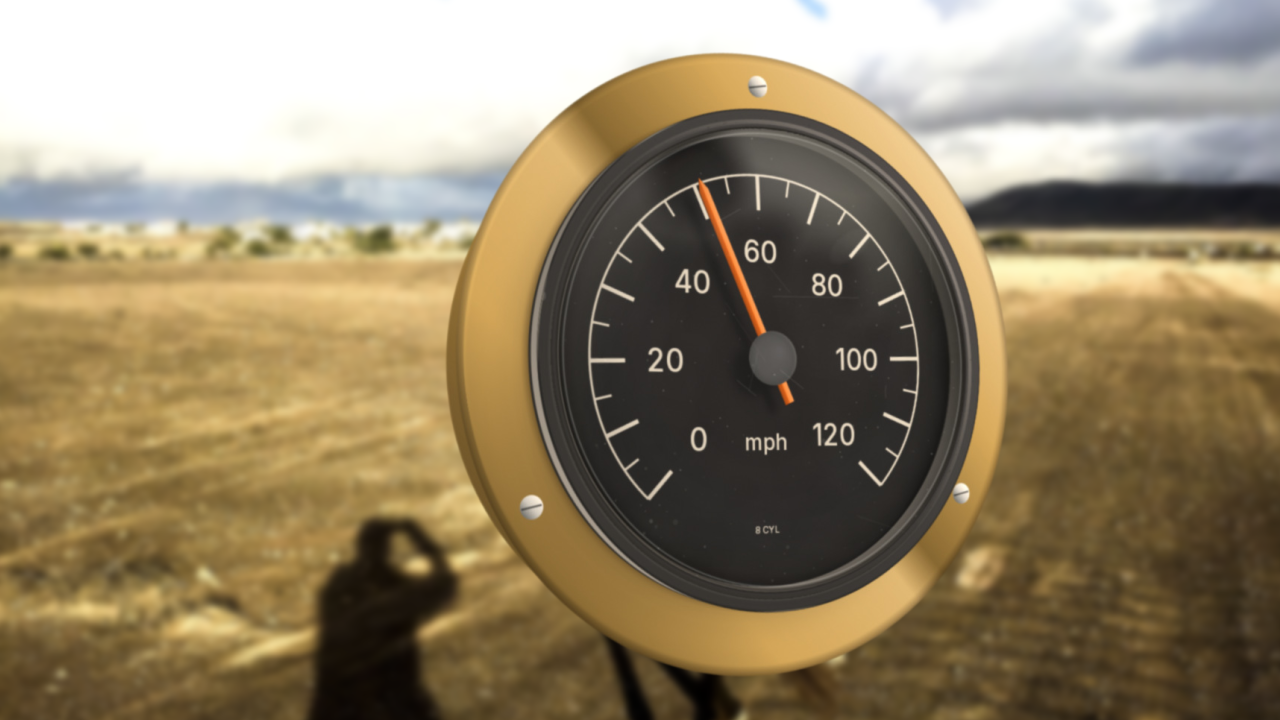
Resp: {"value": 50, "unit": "mph"}
